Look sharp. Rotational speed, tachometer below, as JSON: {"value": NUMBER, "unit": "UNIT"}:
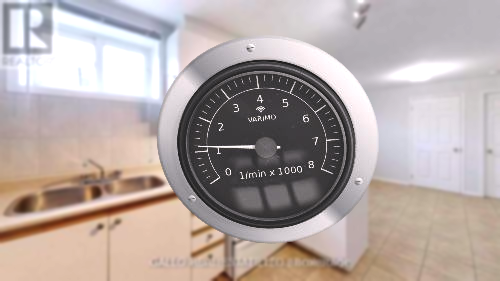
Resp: {"value": 1200, "unit": "rpm"}
